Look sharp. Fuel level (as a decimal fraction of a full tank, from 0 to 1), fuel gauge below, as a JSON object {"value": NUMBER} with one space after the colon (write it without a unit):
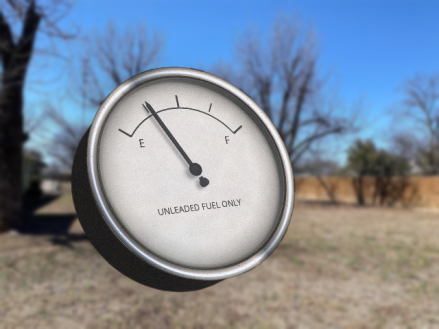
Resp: {"value": 0.25}
